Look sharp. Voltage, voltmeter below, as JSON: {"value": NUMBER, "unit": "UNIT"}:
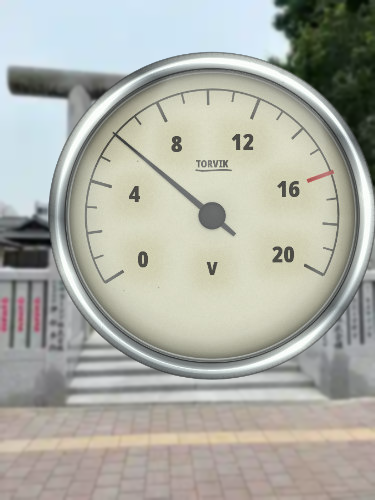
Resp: {"value": 6, "unit": "V"}
